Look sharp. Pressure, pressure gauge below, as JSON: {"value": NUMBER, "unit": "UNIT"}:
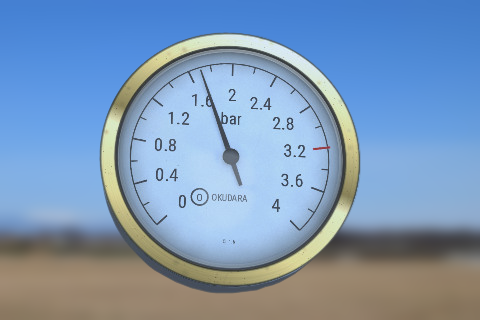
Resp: {"value": 1.7, "unit": "bar"}
